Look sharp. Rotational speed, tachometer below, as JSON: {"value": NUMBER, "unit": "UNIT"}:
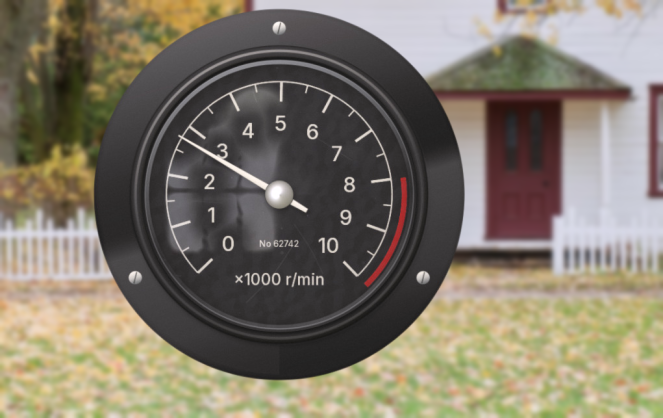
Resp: {"value": 2750, "unit": "rpm"}
